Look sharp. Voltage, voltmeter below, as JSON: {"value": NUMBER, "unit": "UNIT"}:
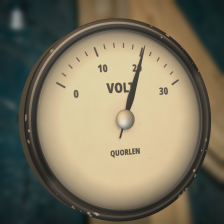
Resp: {"value": 20, "unit": "V"}
